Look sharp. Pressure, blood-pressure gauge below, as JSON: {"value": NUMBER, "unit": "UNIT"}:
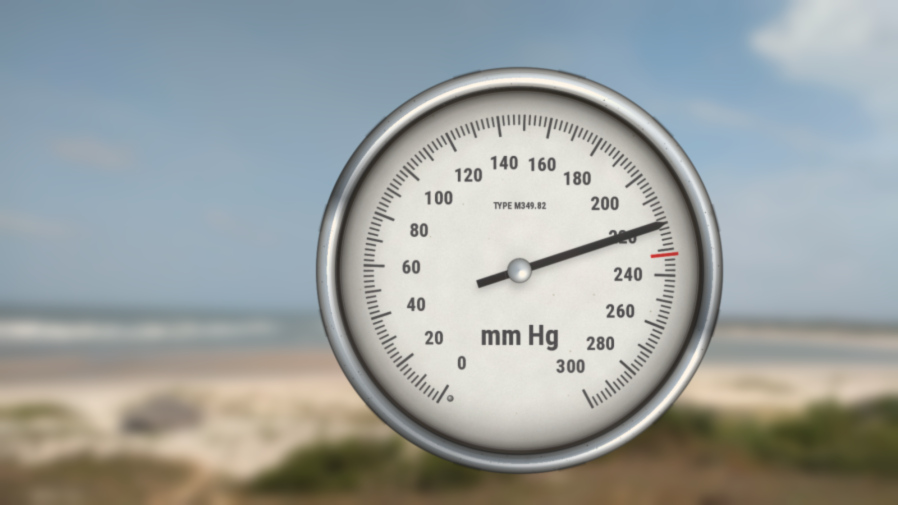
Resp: {"value": 220, "unit": "mmHg"}
